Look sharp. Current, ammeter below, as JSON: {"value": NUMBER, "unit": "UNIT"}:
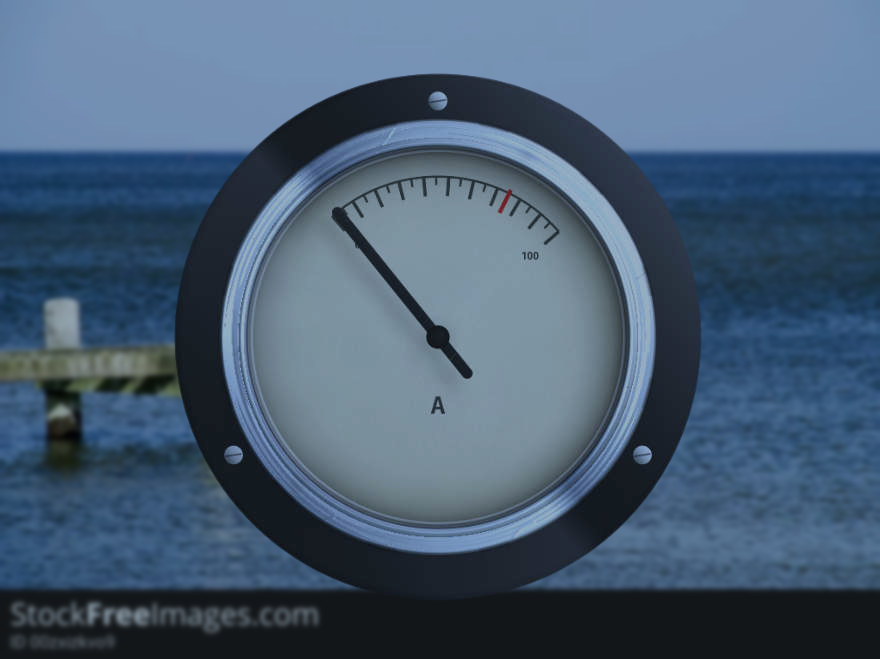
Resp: {"value": 2.5, "unit": "A"}
